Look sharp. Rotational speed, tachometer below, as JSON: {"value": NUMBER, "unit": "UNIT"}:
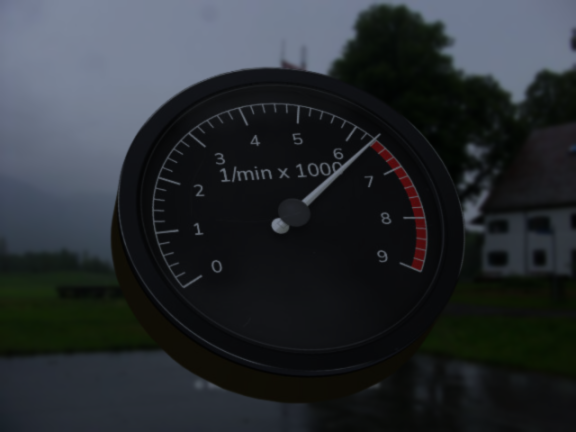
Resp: {"value": 6400, "unit": "rpm"}
